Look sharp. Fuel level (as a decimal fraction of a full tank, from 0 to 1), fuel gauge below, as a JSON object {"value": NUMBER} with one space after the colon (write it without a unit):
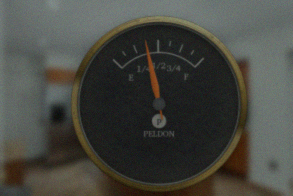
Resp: {"value": 0.375}
